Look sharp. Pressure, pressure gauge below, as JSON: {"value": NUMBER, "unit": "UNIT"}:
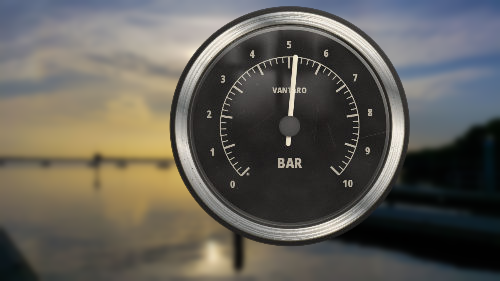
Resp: {"value": 5.2, "unit": "bar"}
